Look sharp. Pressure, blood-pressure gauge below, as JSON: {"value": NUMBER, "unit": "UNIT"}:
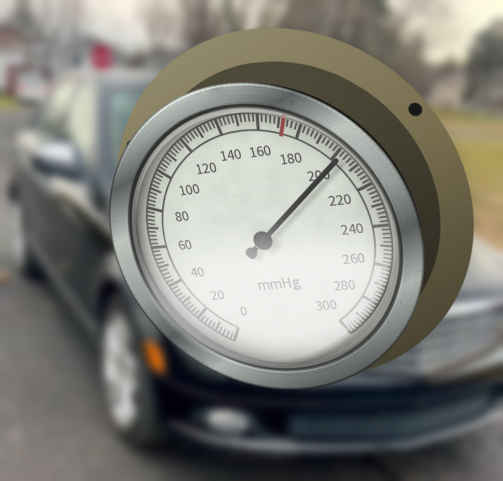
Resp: {"value": 202, "unit": "mmHg"}
